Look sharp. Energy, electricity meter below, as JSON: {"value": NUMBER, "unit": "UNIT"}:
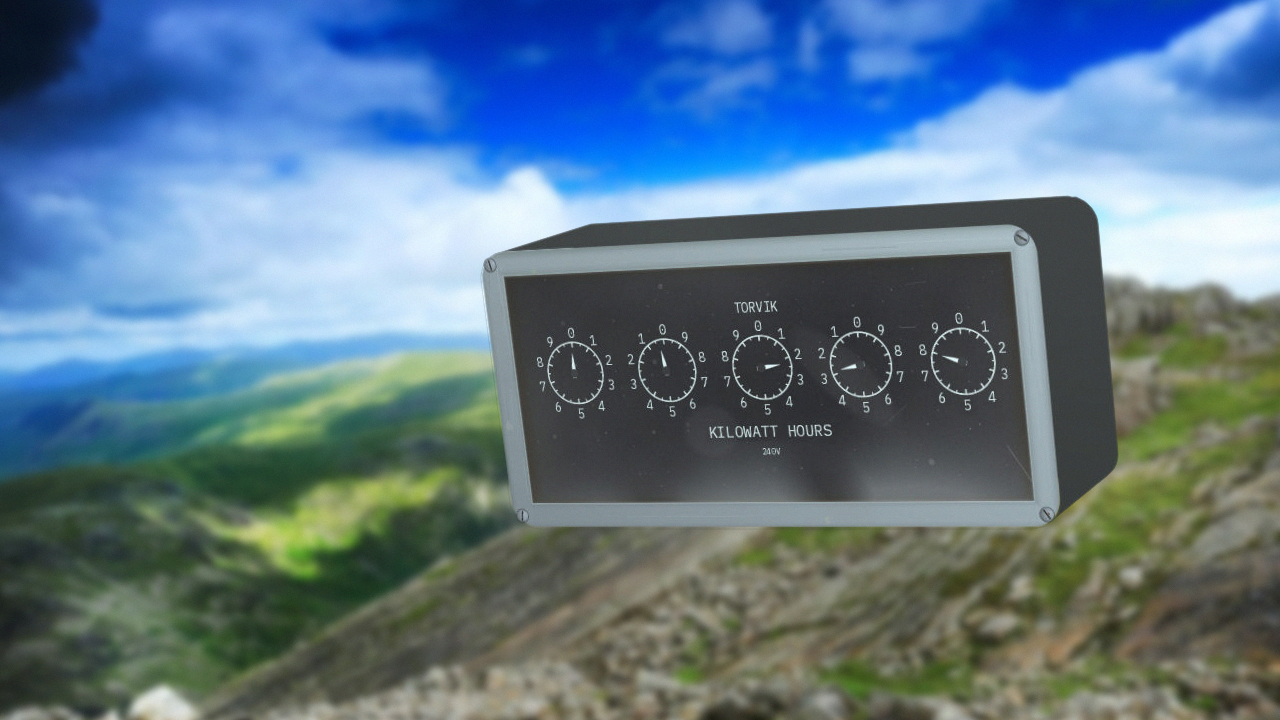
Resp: {"value": 228, "unit": "kWh"}
